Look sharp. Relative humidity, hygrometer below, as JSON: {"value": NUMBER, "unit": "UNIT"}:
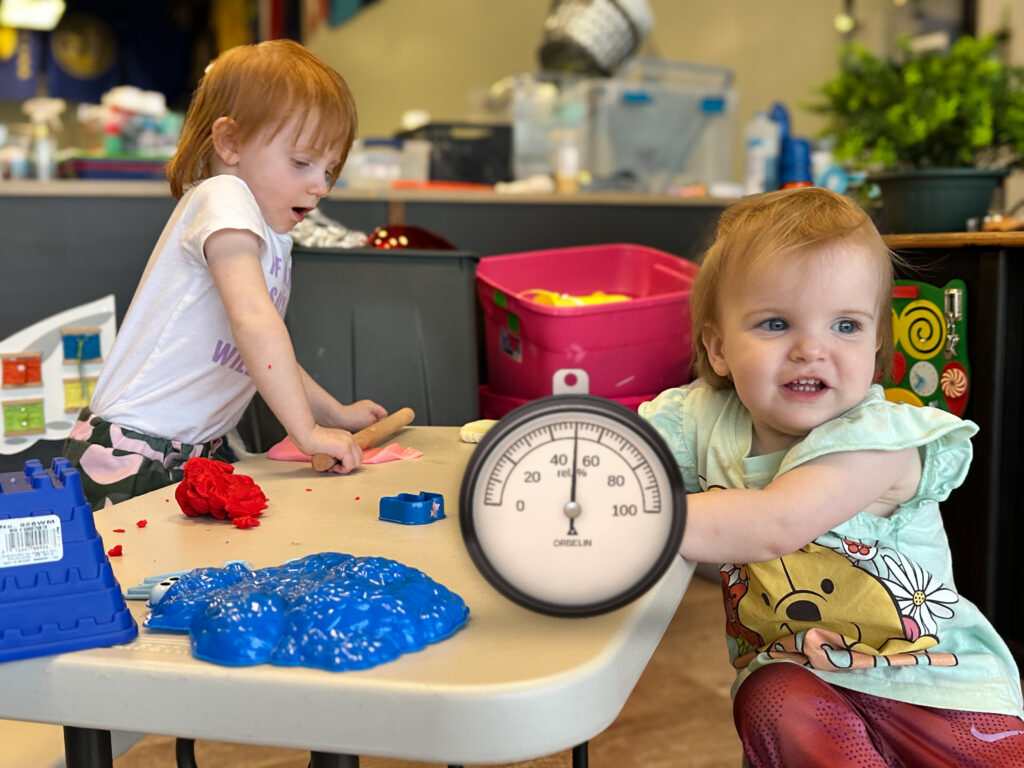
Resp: {"value": 50, "unit": "%"}
